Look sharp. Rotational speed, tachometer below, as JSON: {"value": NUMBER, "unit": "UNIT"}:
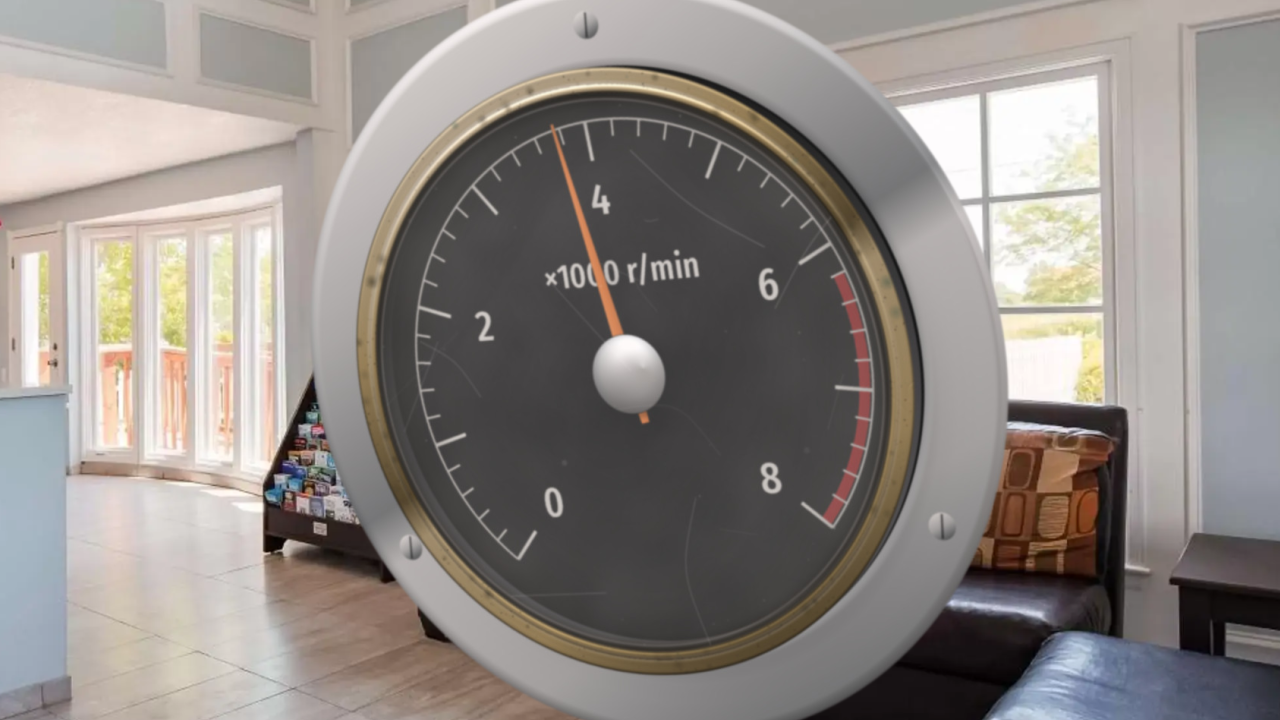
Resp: {"value": 3800, "unit": "rpm"}
